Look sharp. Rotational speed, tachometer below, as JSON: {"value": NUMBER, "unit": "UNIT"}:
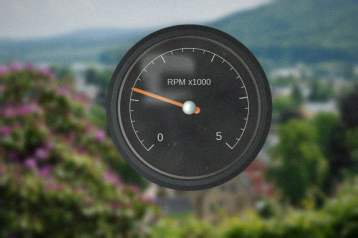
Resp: {"value": 1200, "unit": "rpm"}
